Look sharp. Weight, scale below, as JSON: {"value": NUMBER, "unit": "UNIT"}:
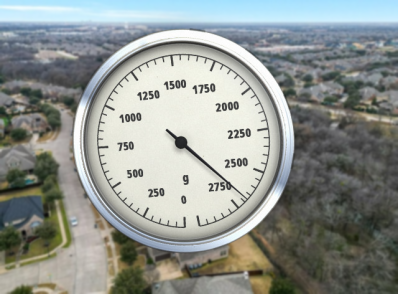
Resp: {"value": 2675, "unit": "g"}
